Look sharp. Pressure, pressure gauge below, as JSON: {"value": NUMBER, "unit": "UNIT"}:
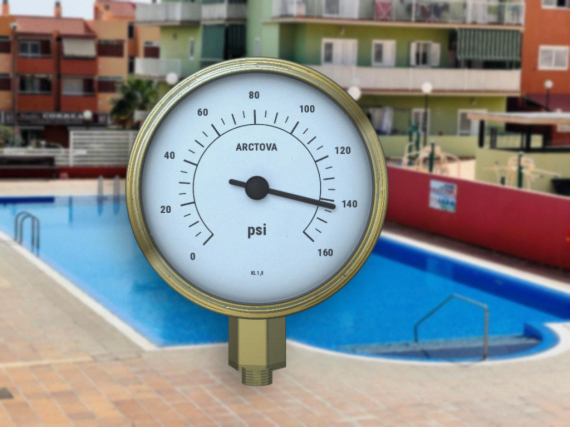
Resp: {"value": 142.5, "unit": "psi"}
